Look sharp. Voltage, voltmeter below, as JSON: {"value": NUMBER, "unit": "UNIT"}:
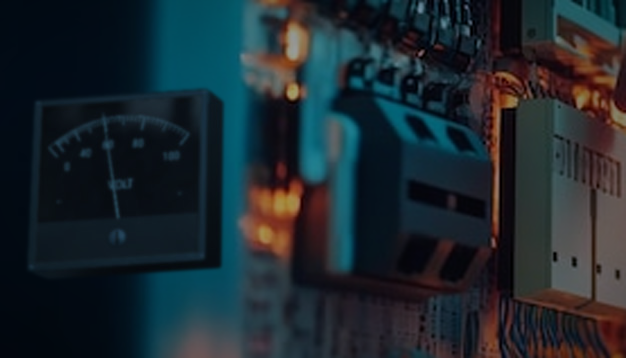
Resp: {"value": 60, "unit": "V"}
